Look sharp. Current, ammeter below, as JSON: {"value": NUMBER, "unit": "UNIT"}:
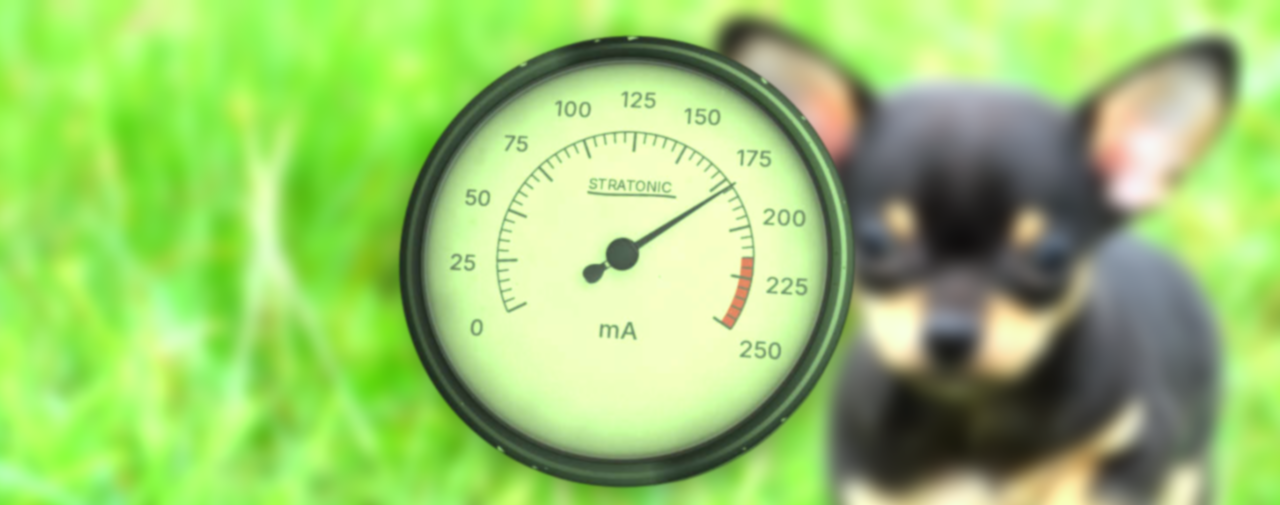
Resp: {"value": 180, "unit": "mA"}
